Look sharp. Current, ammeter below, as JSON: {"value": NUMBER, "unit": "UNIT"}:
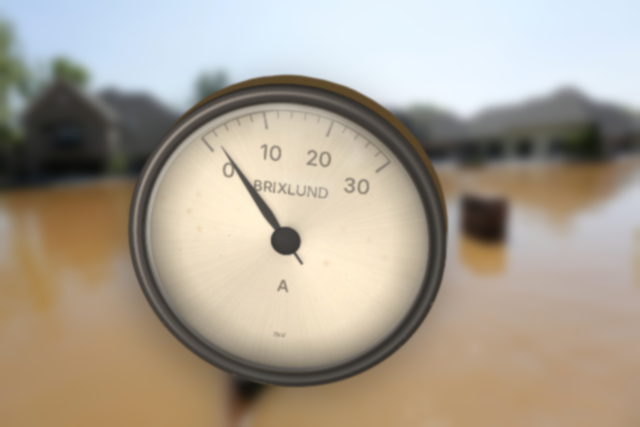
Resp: {"value": 2, "unit": "A"}
